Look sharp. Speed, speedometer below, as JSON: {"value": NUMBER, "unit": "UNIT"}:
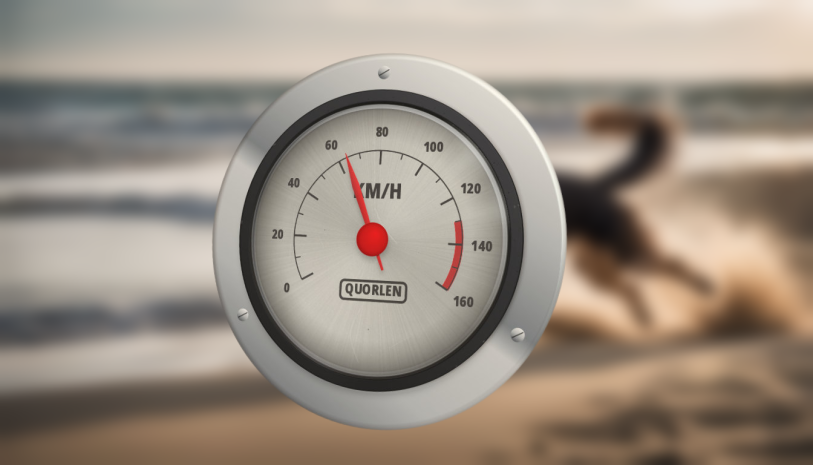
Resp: {"value": 65, "unit": "km/h"}
